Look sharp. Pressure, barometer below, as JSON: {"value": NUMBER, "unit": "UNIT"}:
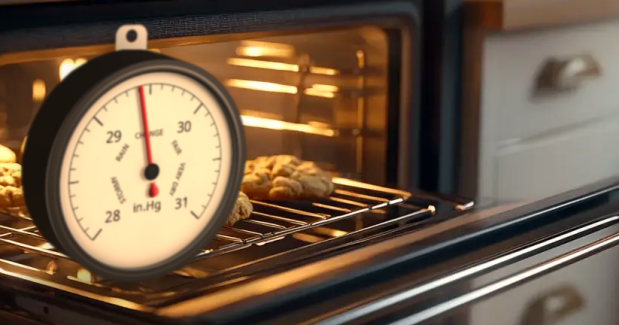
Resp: {"value": 29.4, "unit": "inHg"}
